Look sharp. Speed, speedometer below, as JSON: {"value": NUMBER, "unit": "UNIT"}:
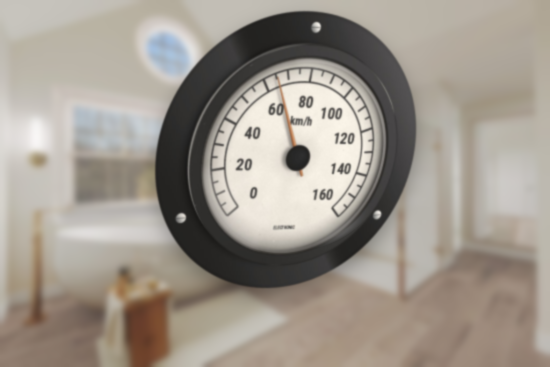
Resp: {"value": 65, "unit": "km/h"}
